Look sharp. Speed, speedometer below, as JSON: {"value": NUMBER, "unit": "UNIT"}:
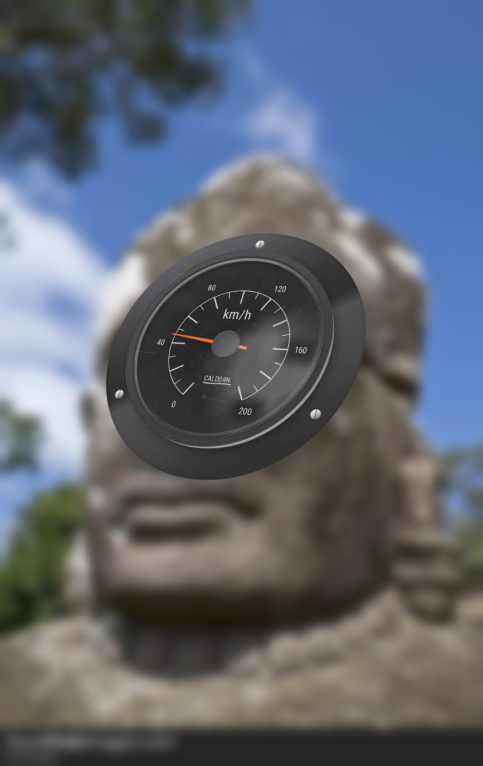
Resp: {"value": 45, "unit": "km/h"}
